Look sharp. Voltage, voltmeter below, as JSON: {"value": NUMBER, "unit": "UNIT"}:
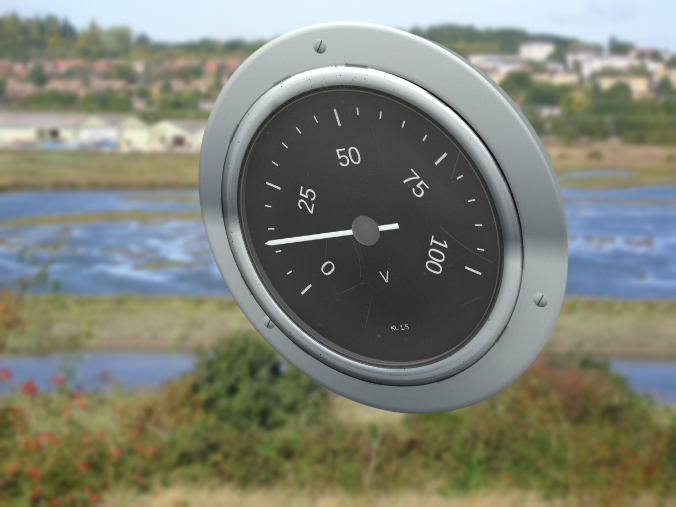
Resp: {"value": 12.5, "unit": "V"}
